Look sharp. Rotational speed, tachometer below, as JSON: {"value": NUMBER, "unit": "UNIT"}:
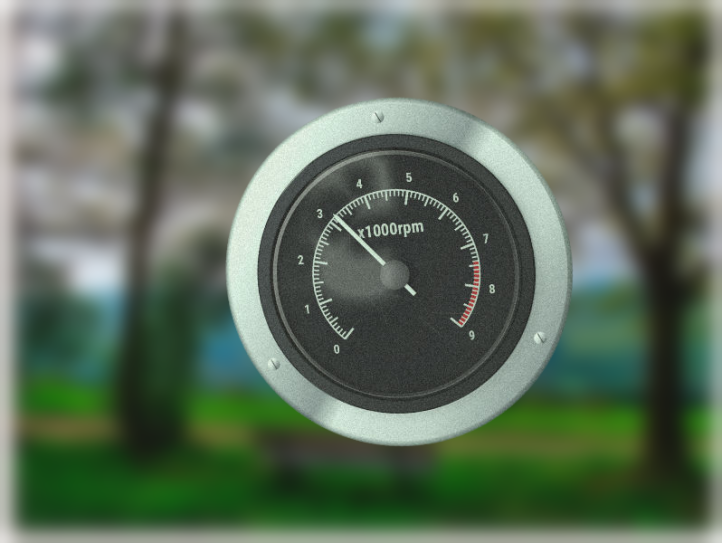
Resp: {"value": 3200, "unit": "rpm"}
